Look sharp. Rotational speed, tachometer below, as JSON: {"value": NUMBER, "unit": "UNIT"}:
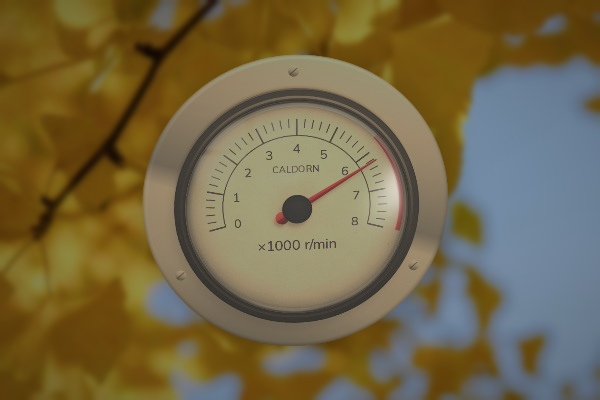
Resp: {"value": 6200, "unit": "rpm"}
